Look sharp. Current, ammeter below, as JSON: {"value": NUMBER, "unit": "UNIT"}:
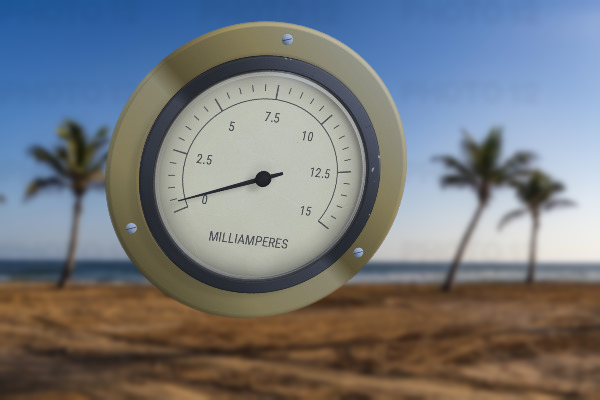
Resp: {"value": 0.5, "unit": "mA"}
